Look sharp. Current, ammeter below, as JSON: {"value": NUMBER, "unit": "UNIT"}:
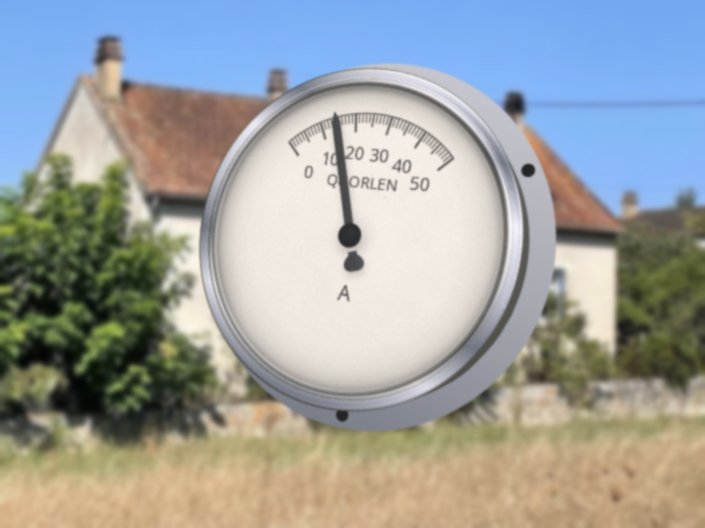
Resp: {"value": 15, "unit": "A"}
